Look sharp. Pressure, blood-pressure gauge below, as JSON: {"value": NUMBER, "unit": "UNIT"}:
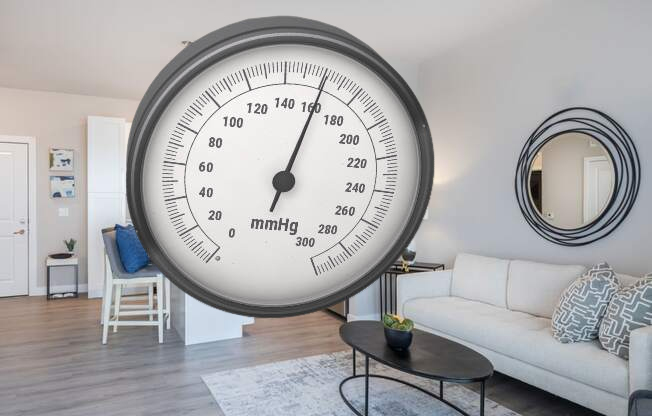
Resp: {"value": 160, "unit": "mmHg"}
